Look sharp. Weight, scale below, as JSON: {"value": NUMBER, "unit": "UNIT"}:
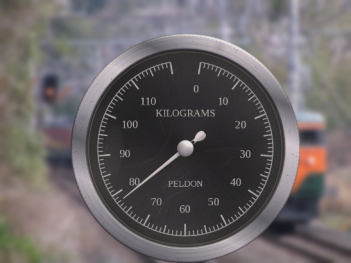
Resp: {"value": 78, "unit": "kg"}
